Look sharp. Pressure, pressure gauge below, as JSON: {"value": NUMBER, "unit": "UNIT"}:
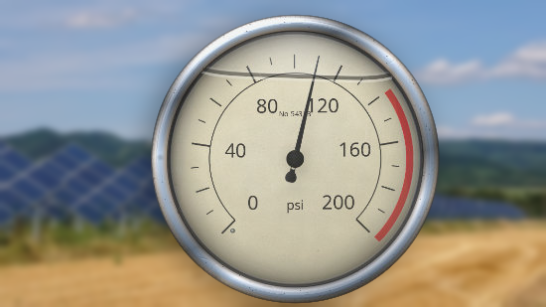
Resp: {"value": 110, "unit": "psi"}
